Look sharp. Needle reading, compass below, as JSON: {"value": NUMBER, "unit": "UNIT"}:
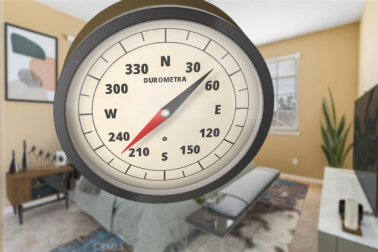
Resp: {"value": 225, "unit": "°"}
